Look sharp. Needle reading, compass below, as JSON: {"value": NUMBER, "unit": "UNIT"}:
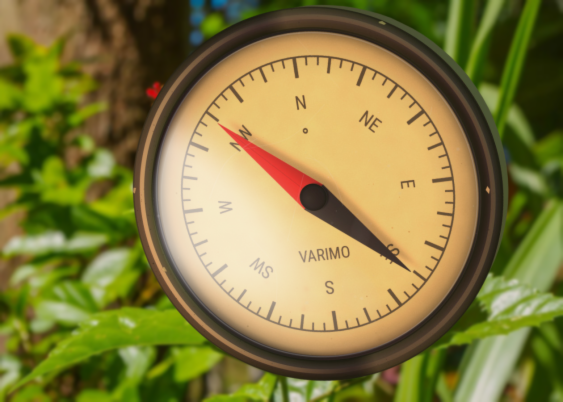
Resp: {"value": 315, "unit": "°"}
